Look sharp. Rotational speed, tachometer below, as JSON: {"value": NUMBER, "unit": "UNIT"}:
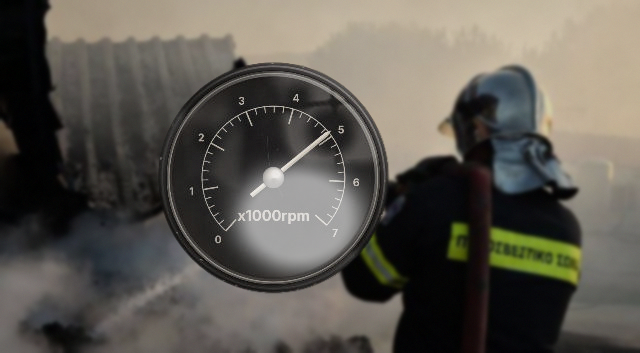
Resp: {"value": 4900, "unit": "rpm"}
